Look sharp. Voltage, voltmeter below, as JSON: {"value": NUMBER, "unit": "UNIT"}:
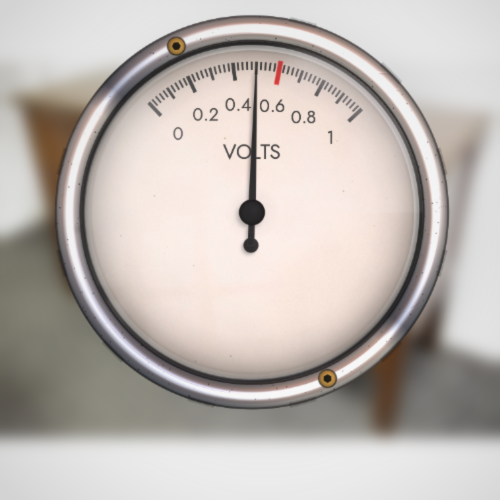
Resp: {"value": 0.5, "unit": "V"}
